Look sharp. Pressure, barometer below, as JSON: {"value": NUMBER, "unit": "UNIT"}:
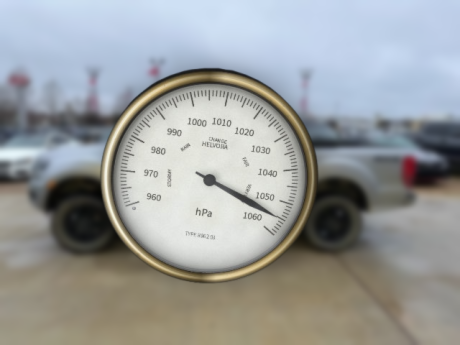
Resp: {"value": 1055, "unit": "hPa"}
